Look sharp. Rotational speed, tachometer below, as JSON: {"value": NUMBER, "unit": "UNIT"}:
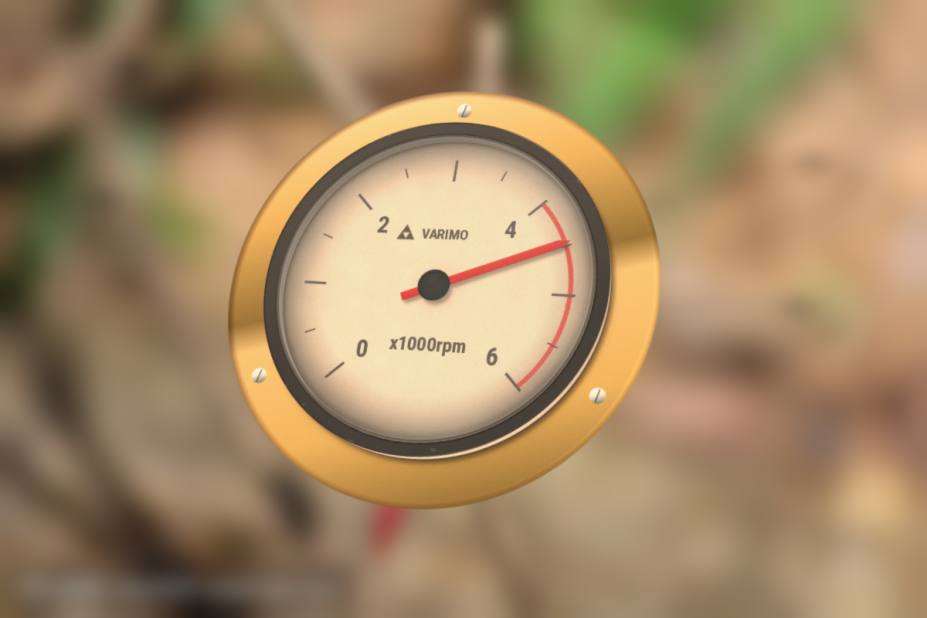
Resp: {"value": 4500, "unit": "rpm"}
